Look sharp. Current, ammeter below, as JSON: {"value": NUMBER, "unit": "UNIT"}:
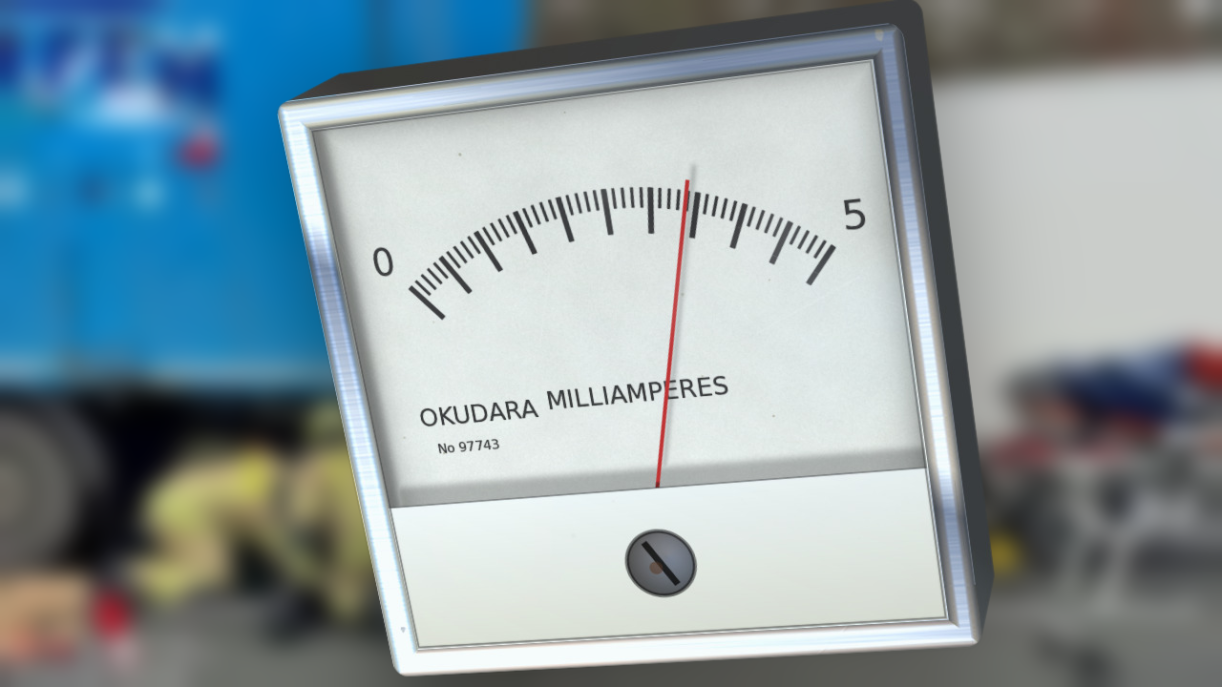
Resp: {"value": 3.4, "unit": "mA"}
